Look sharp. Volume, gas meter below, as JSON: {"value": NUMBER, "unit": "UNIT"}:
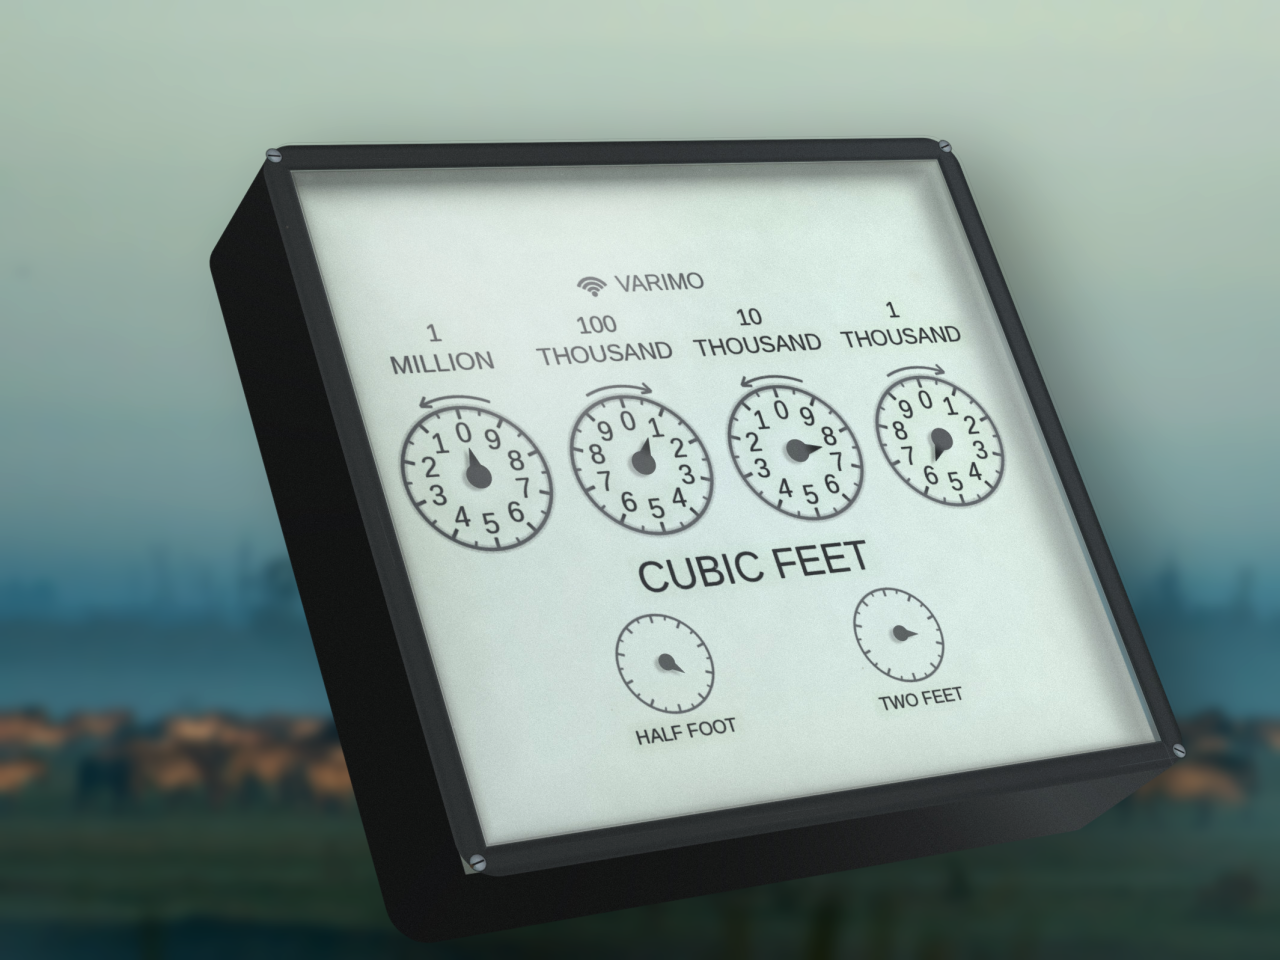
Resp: {"value": 7600, "unit": "ft³"}
